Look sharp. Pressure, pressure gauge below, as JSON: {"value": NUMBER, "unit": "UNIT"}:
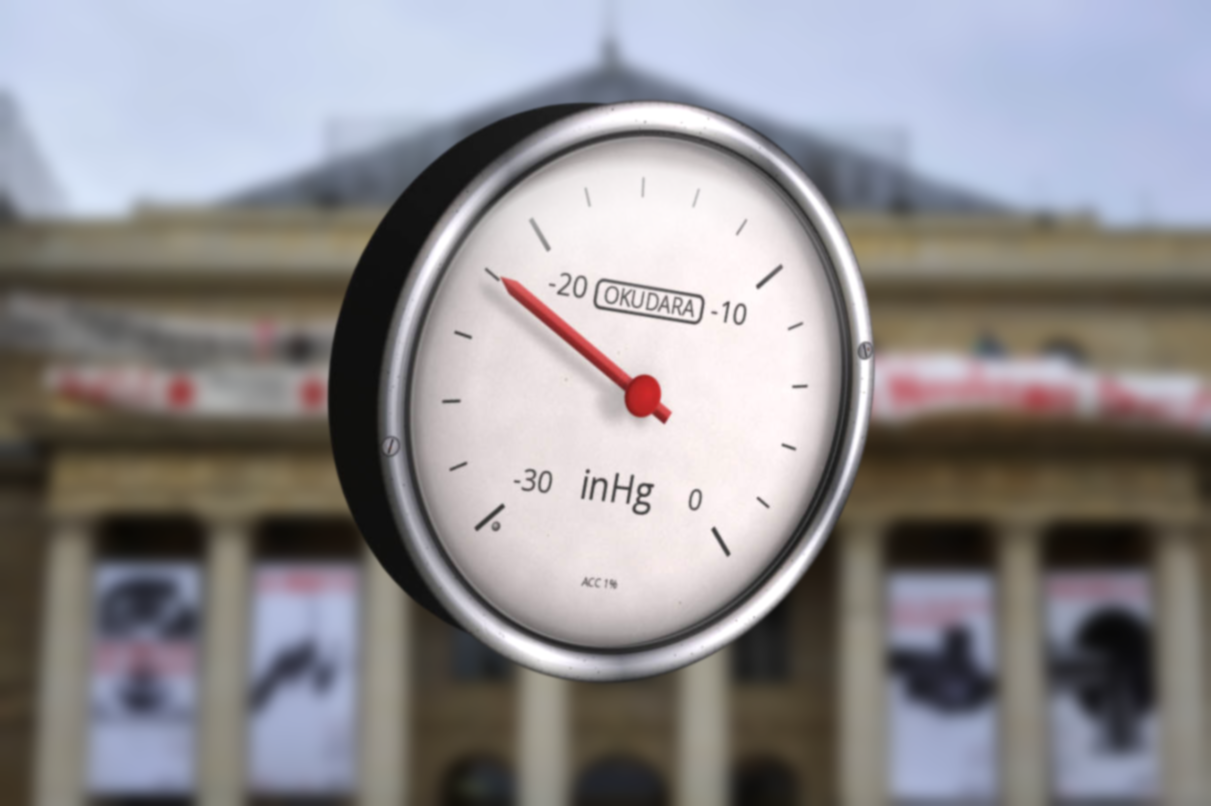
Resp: {"value": -22, "unit": "inHg"}
